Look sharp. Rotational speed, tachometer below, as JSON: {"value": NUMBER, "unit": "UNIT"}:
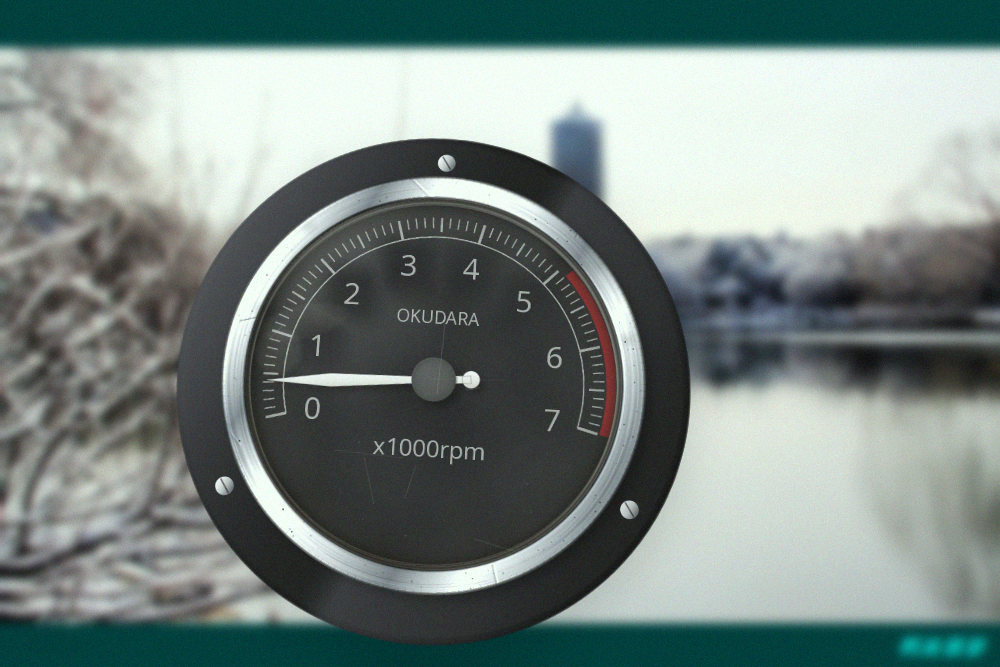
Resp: {"value": 400, "unit": "rpm"}
